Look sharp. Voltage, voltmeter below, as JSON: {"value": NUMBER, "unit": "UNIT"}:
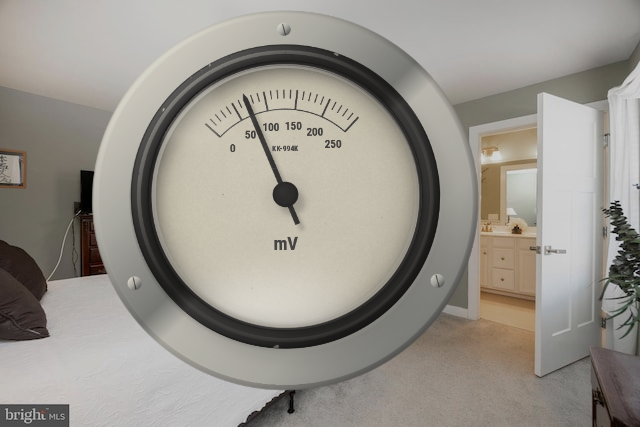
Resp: {"value": 70, "unit": "mV"}
